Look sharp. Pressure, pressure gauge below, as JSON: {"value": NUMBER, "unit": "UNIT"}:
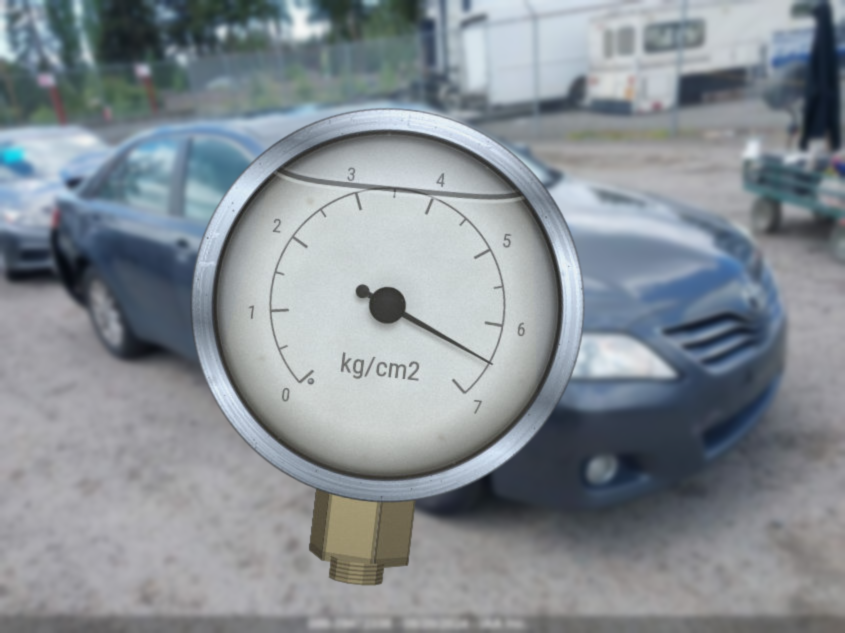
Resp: {"value": 6.5, "unit": "kg/cm²"}
